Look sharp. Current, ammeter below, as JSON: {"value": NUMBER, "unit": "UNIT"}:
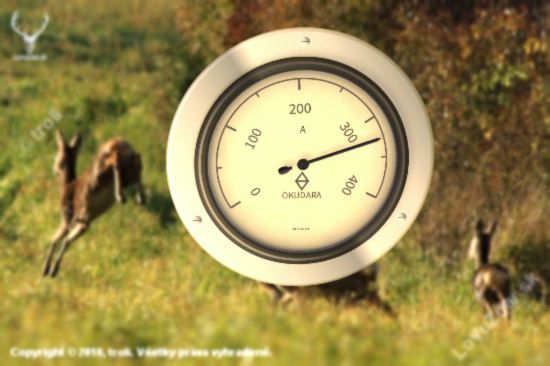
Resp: {"value": 325, "unit": "A"}
